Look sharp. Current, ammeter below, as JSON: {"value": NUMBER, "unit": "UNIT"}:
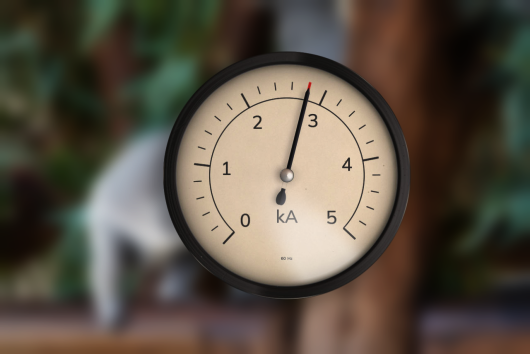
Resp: {"value": 2.8, "unit": "kA"}
